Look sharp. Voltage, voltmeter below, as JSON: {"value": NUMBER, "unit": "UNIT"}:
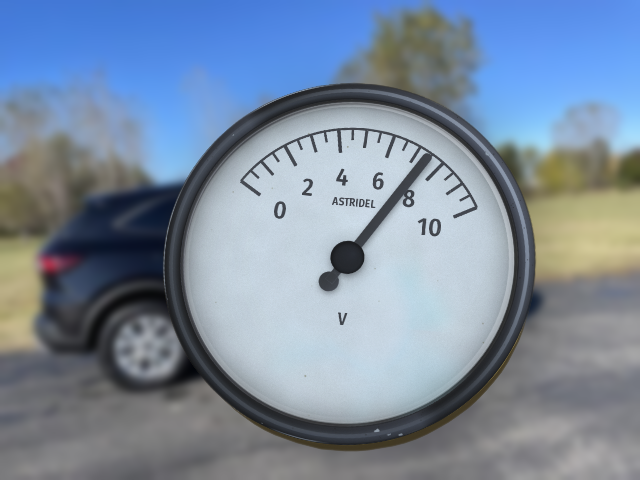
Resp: {"value": 7.5, "unit": "V"}
